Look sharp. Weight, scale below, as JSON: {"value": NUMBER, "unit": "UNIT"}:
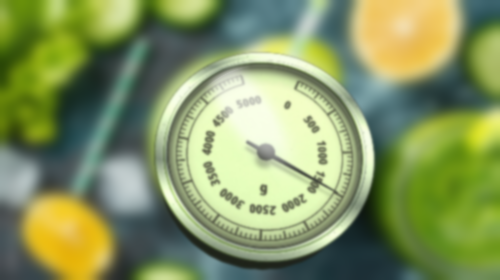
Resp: {"value": 1500, "unit": "g"}
